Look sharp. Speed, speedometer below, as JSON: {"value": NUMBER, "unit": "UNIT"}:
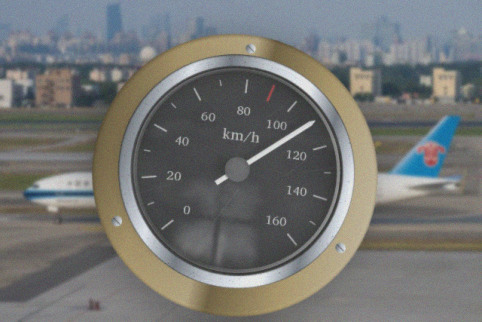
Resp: {"value": 110, "unit": "km/h"}
